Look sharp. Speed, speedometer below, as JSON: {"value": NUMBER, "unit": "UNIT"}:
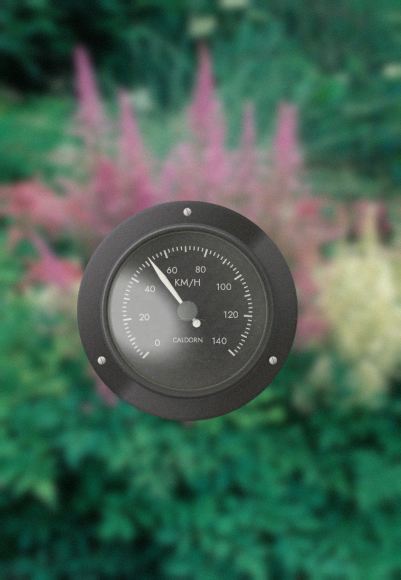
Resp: {"value": 52, "unit": "km/h"}
